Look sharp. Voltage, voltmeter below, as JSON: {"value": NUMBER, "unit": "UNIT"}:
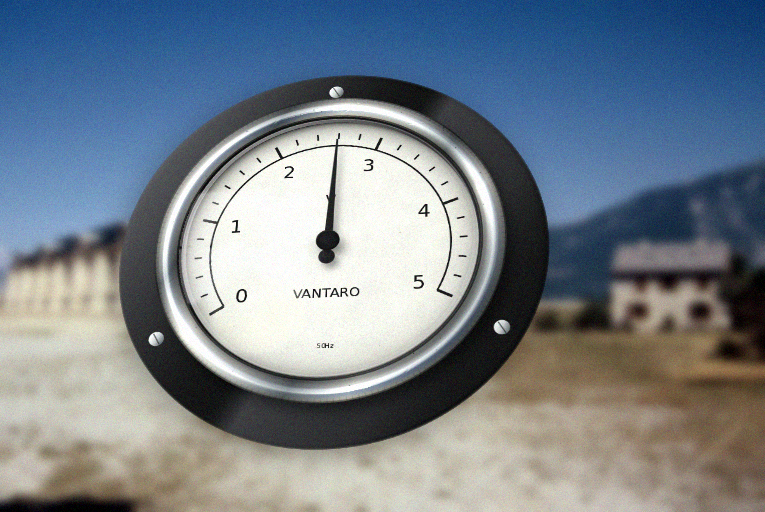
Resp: {"value": 2.6, "unit": "V"}
